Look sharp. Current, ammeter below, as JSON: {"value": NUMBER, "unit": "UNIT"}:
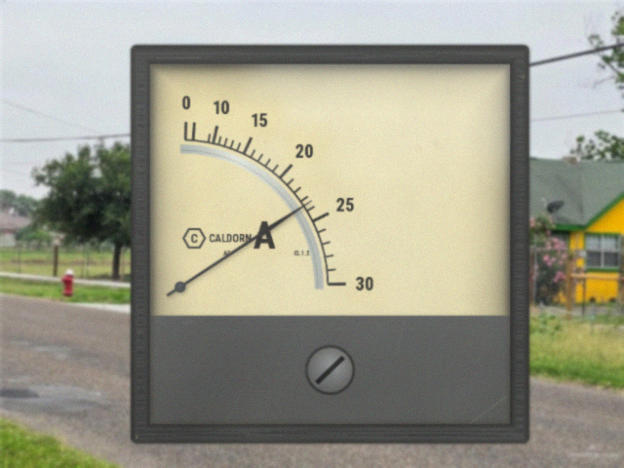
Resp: {"value": 23.5, "unit": "A"}
